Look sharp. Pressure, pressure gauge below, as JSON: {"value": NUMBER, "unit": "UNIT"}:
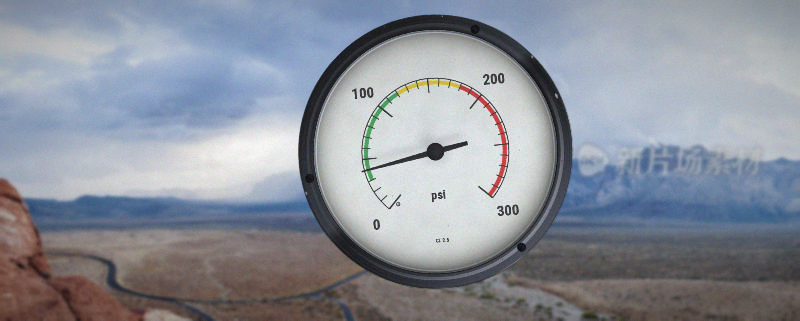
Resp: {"value": 40, "unit": "psi"}
